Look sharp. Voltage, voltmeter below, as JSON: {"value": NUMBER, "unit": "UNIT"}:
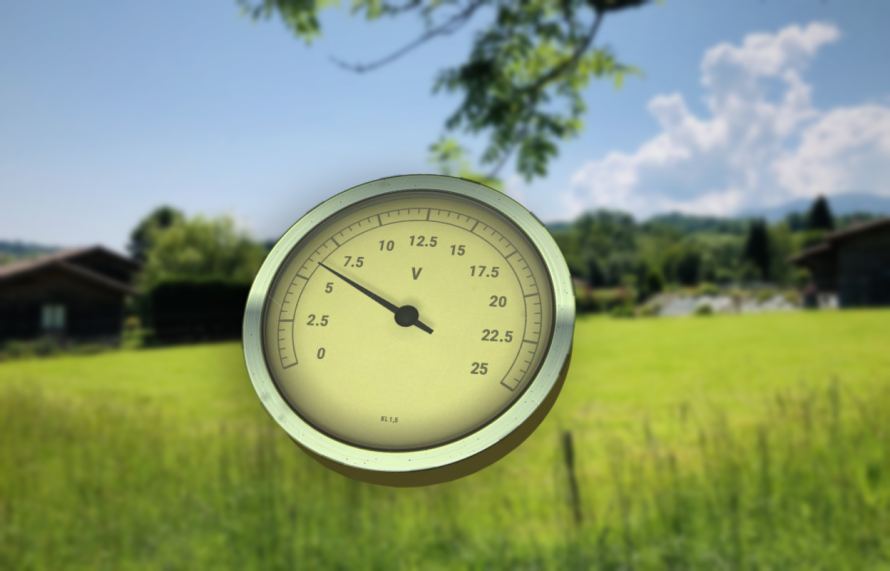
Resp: {"value": 6, "unit": "V"}
